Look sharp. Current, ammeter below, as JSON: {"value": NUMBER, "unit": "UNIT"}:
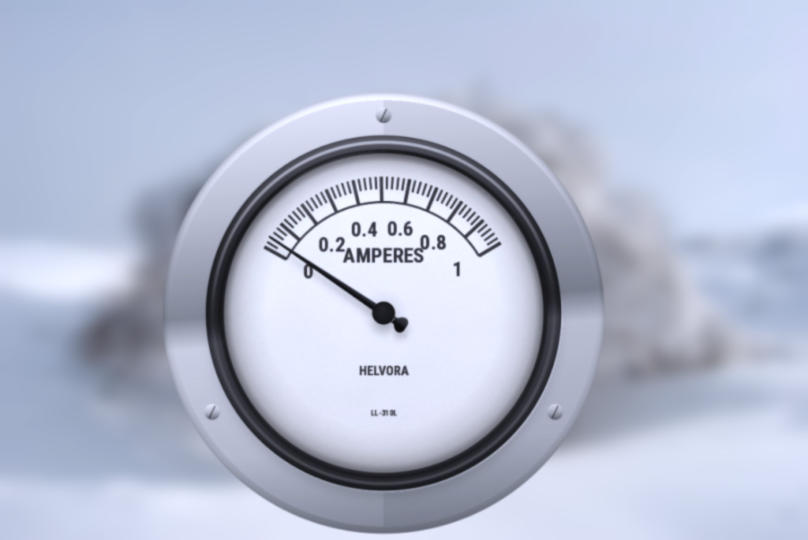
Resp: {"value": 0.04, "unit": "A"}
